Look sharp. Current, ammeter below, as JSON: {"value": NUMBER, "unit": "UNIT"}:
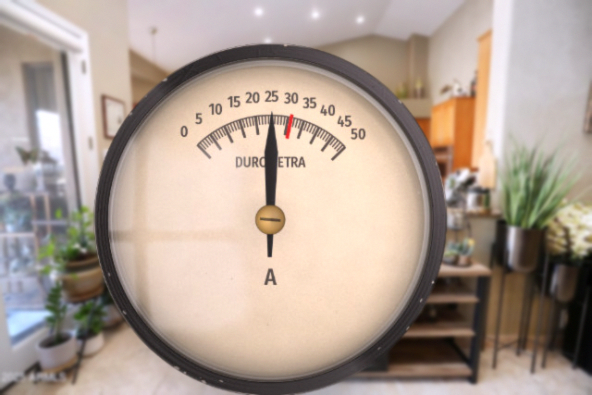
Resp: {"value": 25, "unit": "A"}
